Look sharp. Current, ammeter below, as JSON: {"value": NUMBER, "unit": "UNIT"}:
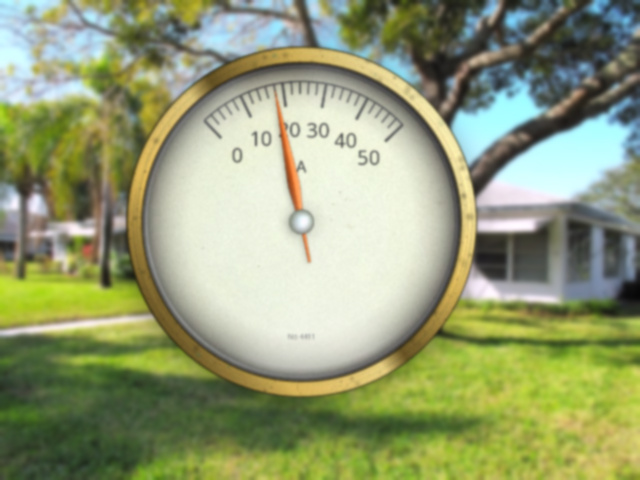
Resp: {"value": 18, "unit": "A"}
